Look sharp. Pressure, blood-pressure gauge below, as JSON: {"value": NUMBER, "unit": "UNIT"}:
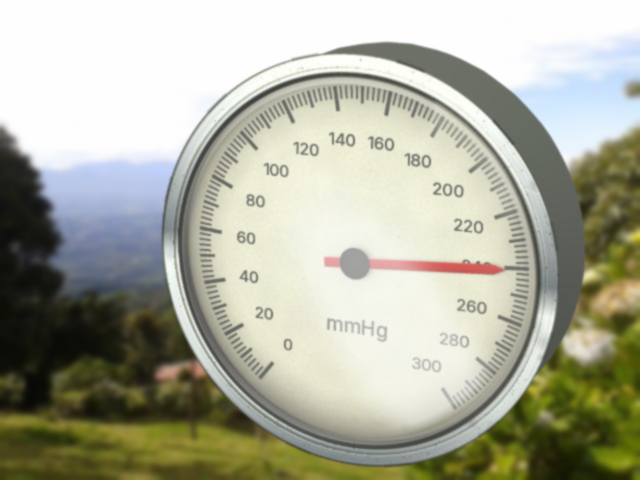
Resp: {"value": 240, "unit": "mmHg"}
